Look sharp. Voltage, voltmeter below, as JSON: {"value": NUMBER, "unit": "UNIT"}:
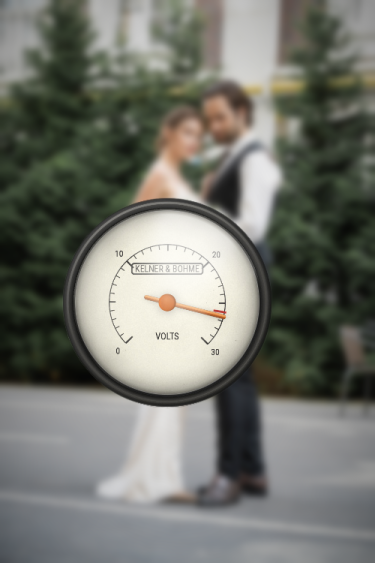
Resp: {"value": 26.5, "unit": "V"}
